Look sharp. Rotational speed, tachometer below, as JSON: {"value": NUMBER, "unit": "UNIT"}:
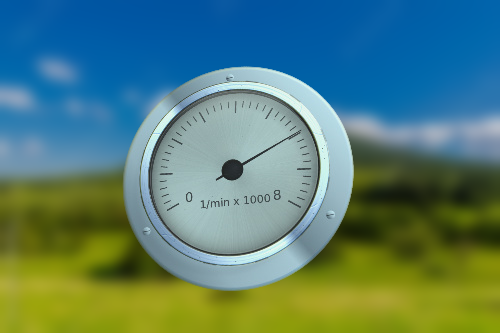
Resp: {"value": 6000, "unit": "rpm"}
